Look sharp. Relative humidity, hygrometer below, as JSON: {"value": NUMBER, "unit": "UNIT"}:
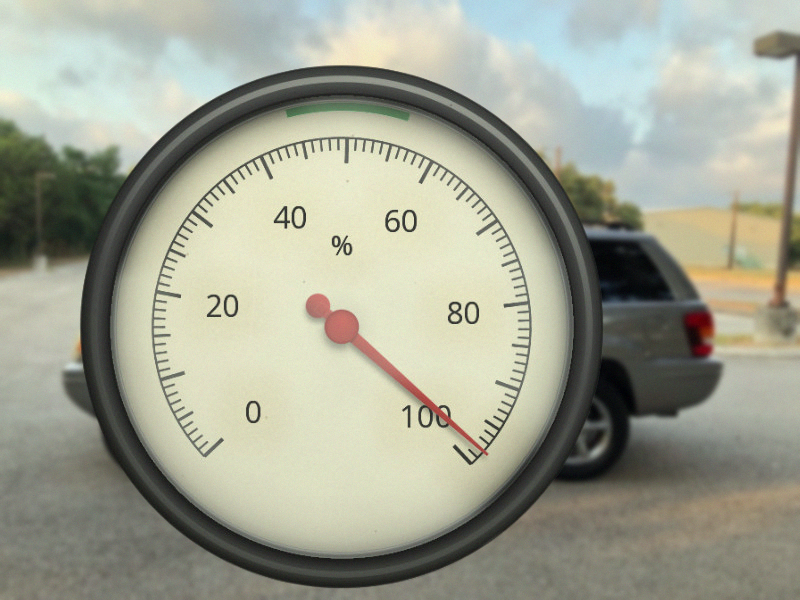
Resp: {"value": 98, "unit": "%"}
